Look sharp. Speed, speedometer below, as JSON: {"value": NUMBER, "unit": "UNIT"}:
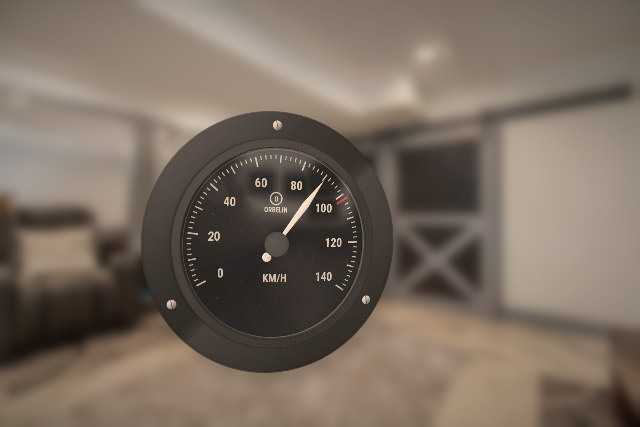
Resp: {"value": 90, "unit": "km/h"}
